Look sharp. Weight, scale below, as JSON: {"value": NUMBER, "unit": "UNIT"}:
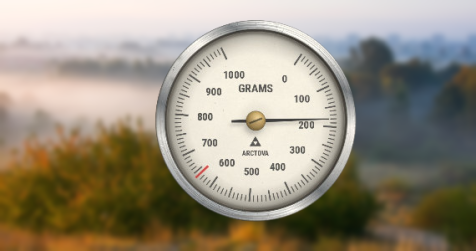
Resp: {"value": 180, "unit": "g"}
